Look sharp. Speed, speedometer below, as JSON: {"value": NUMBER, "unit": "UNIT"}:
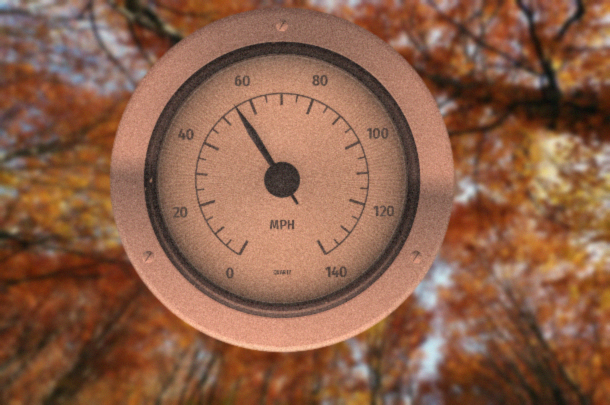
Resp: {"value": 55, "unit": "mph"}
